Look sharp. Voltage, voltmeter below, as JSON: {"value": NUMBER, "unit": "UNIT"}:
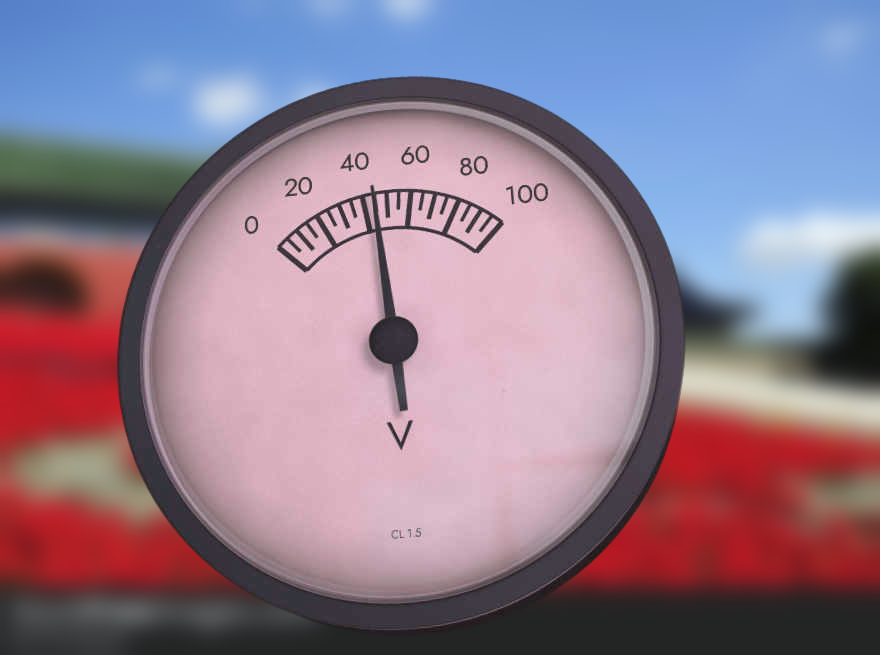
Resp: {"value": 45, "unit": "V"}
